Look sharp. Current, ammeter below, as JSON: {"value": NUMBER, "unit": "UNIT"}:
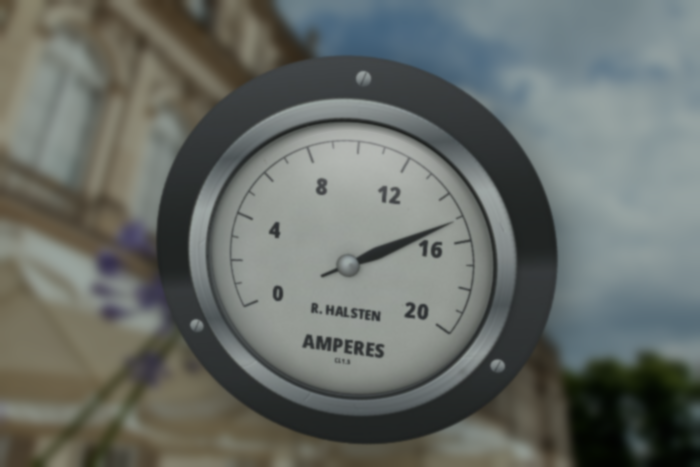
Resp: {"value": 15, "unit": "A"}
